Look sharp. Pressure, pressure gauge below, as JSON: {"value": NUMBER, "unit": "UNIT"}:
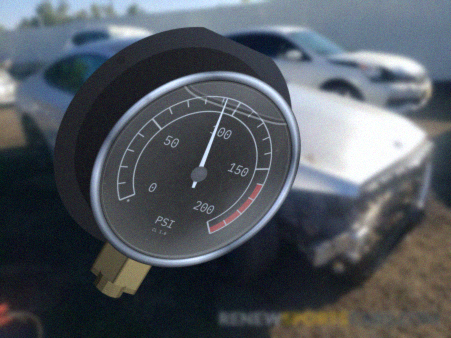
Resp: {"value": 90, "unit": "psi"}
